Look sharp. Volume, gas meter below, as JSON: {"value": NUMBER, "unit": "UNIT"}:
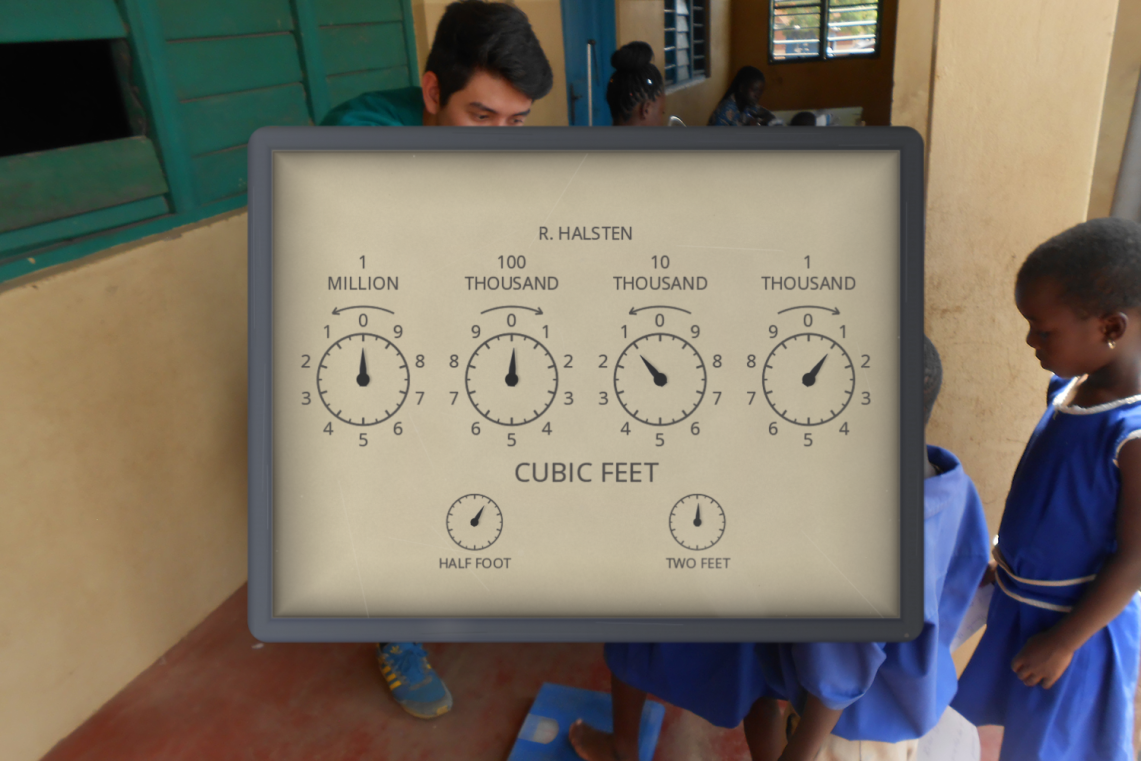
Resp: {"value": 1100, "unit": "ft³"}
